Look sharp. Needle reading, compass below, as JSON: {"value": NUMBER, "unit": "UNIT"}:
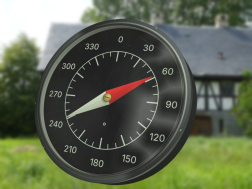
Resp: {"value": 60, "unit": "°"}
